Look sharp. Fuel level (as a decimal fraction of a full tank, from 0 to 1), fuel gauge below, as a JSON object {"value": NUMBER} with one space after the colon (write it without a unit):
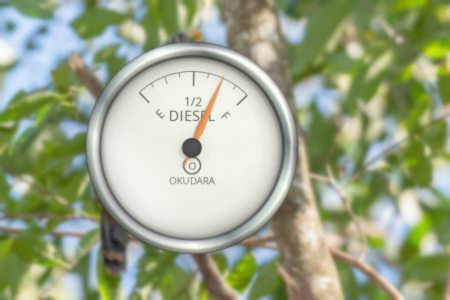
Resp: {"value": 0.75}
